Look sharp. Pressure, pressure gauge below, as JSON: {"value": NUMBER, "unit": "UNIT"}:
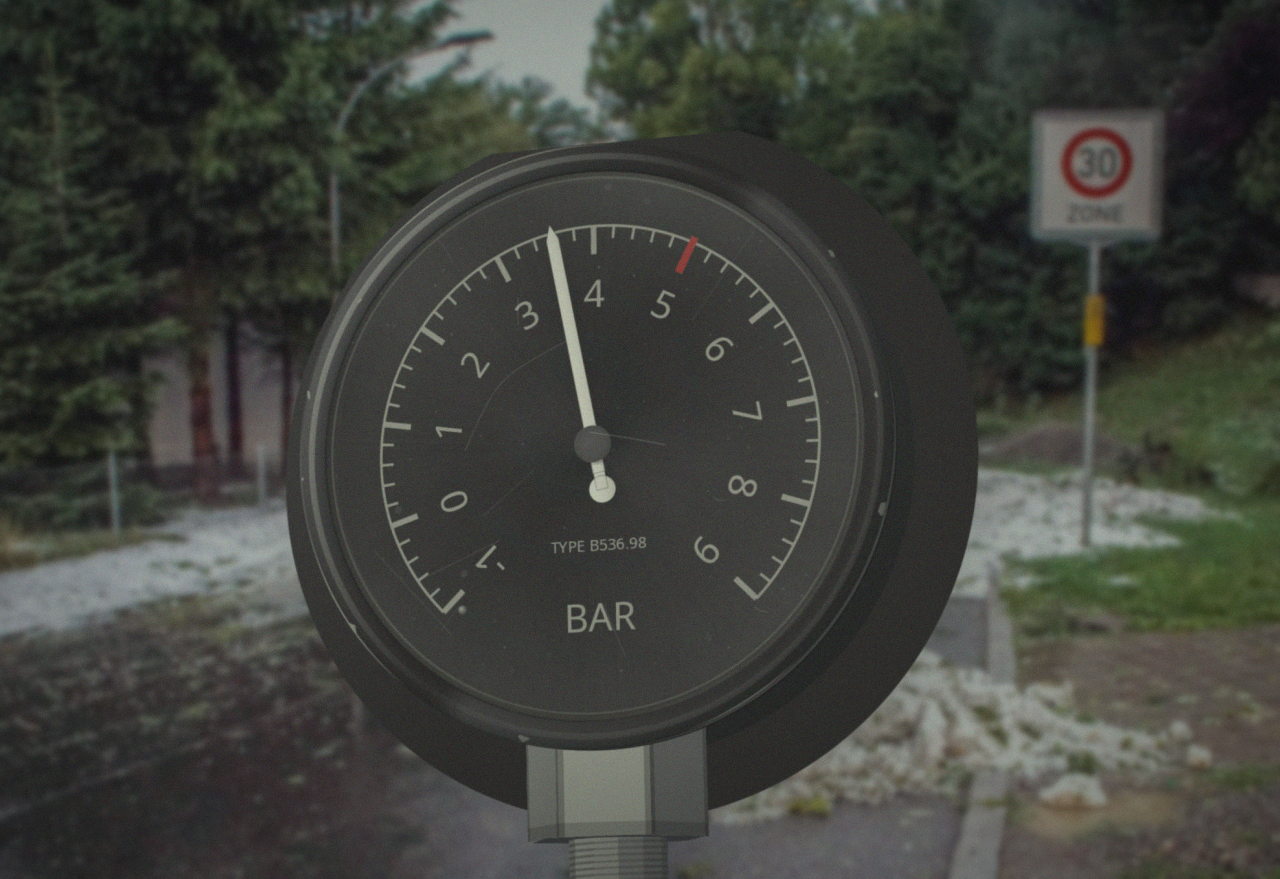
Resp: {"value": 3.6, "unit": "bar"}
